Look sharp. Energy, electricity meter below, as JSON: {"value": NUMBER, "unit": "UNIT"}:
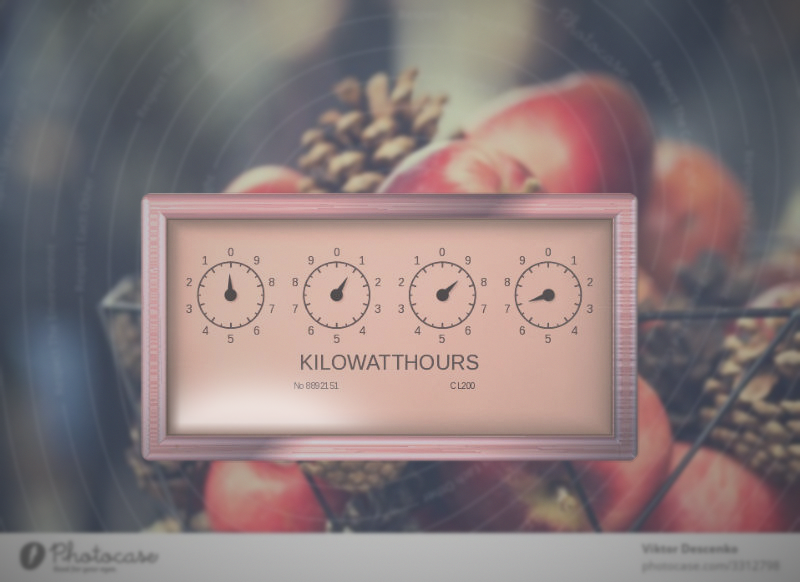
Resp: {"value": 87, "unit": "kWh"}
